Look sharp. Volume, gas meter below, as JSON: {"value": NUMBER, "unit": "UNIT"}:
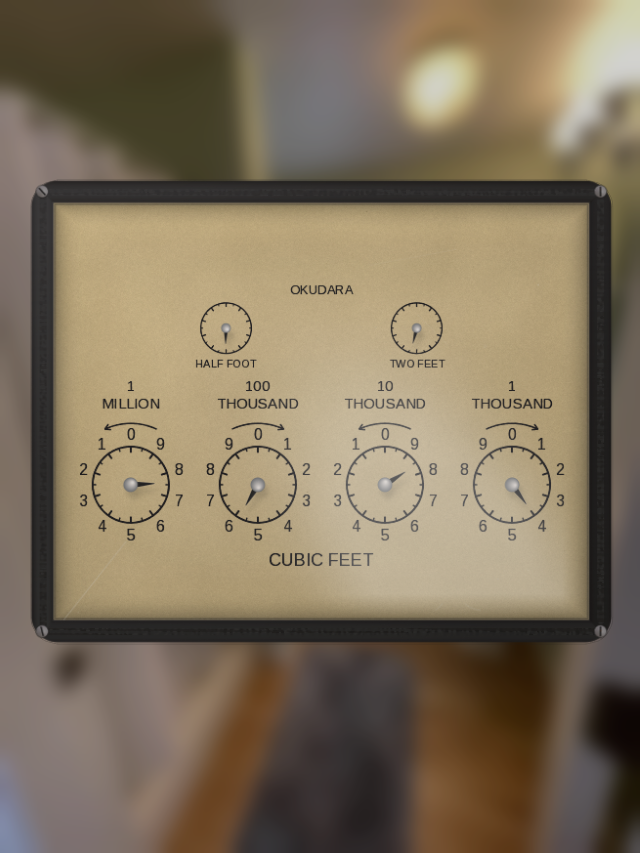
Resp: {"value": 758400, "unit": "ft³"}
